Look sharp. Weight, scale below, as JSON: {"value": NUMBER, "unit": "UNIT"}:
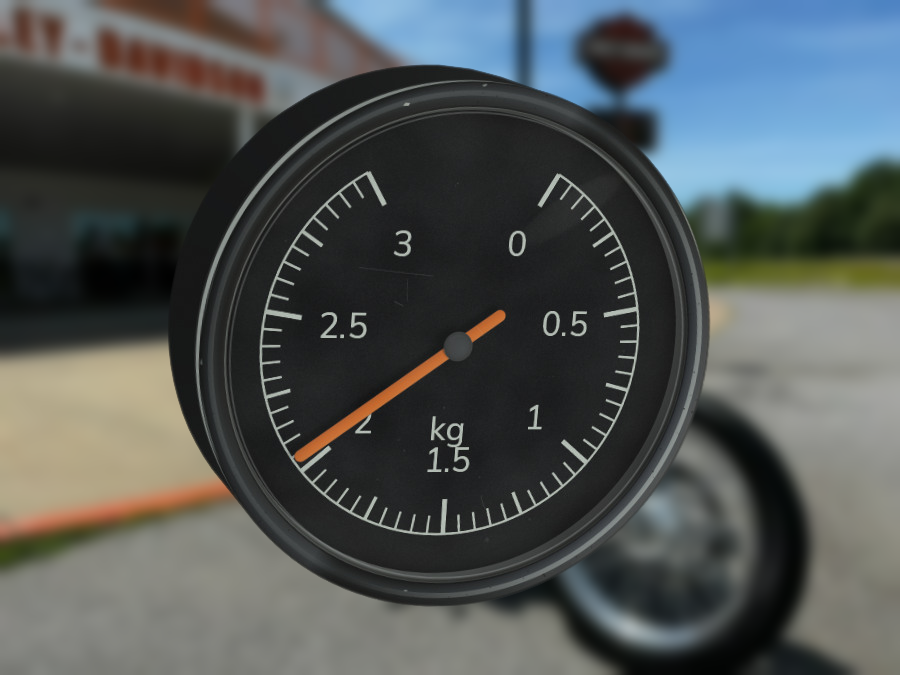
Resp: {"value": 2.05, "unit": "kg"}
